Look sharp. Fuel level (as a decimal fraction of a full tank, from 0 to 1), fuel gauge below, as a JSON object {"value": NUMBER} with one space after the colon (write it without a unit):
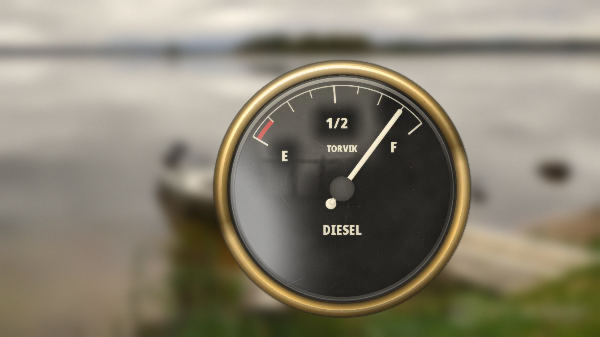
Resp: {"value": 0.875}
